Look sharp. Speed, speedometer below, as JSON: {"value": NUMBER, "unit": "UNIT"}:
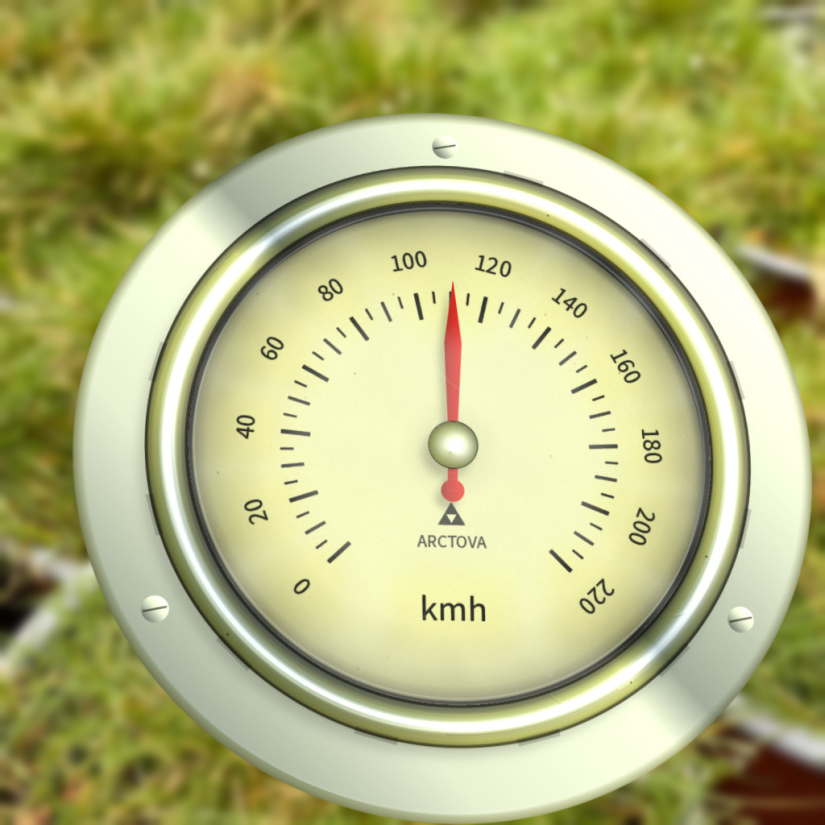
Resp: {"value": 110, "unit": "km/h"}
